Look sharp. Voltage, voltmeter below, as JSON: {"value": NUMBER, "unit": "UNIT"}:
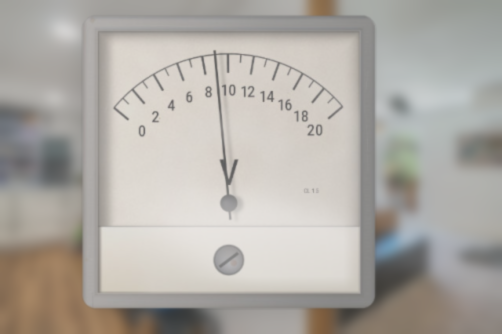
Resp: {"value": 9, "unit": "V"}
